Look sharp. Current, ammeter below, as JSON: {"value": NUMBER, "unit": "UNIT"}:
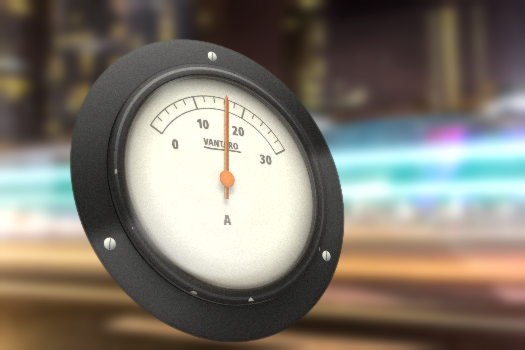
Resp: {"value": 16, "unit": "A"}
